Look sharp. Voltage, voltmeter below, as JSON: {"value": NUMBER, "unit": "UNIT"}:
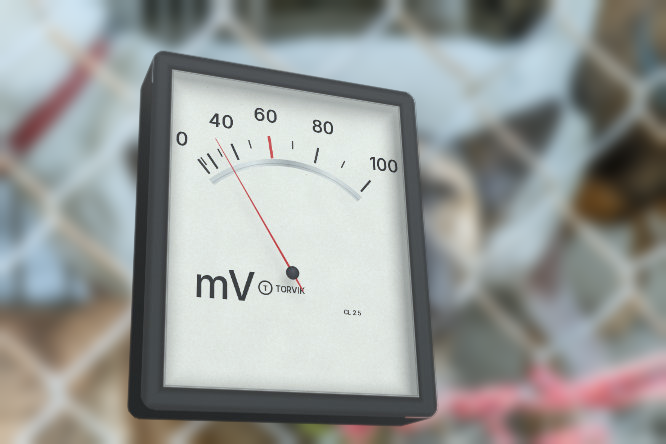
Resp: {"value": 30, "unit": "mV"}
